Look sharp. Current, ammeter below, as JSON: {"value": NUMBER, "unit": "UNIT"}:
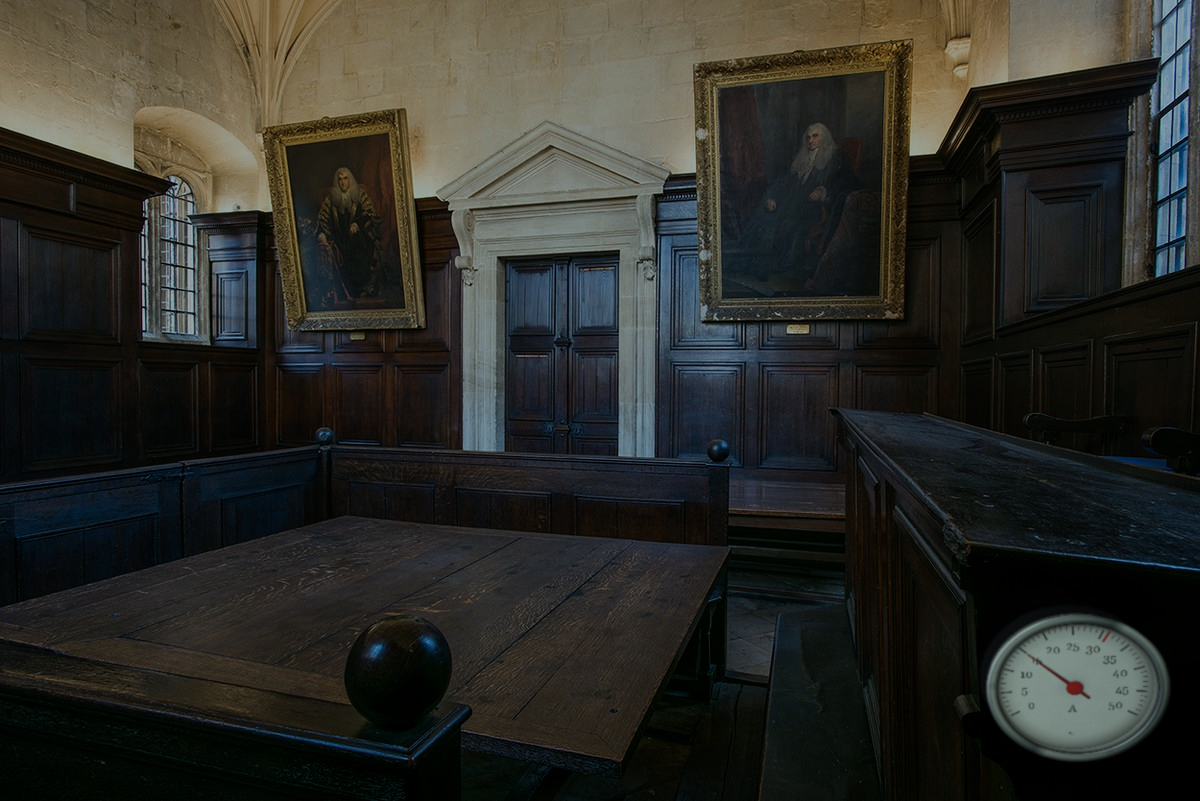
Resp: {"value": 15, "unit": "A"}
